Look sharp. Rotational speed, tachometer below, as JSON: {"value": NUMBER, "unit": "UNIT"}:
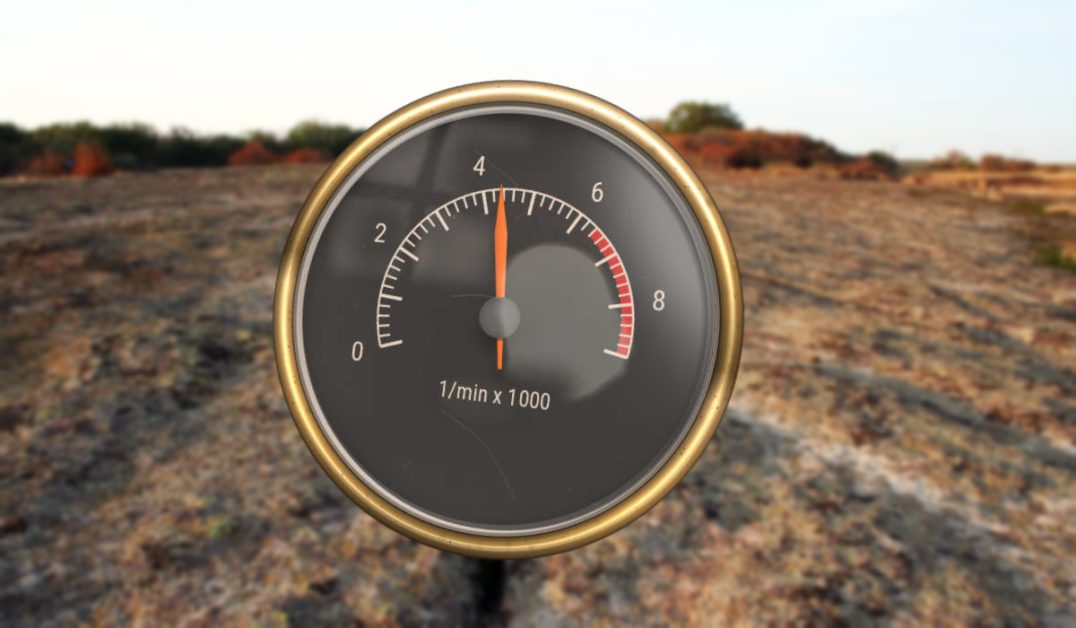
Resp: {"value": 4400, "unit": "rpm"}
